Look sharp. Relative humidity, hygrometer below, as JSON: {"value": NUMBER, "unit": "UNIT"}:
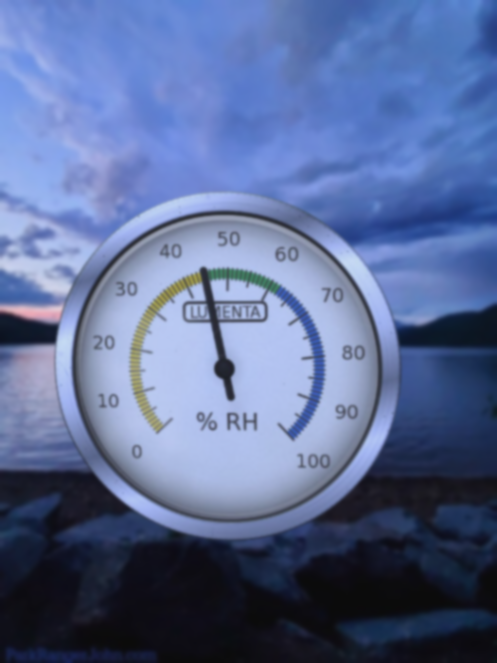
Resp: {"value": 45, "unit": "%"}
